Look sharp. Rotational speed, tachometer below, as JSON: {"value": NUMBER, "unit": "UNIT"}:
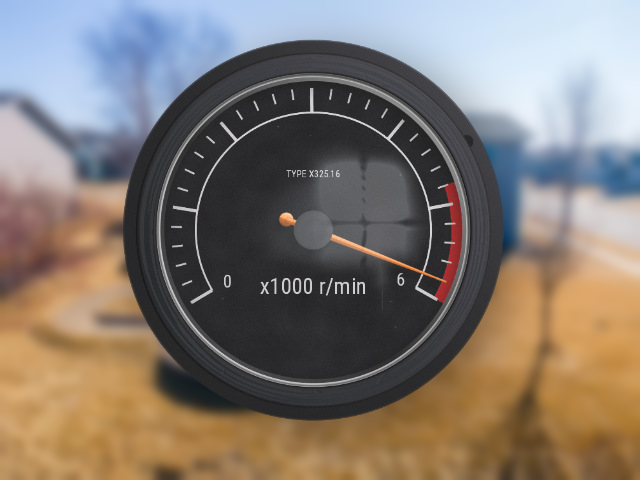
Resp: {"value": 5800, "unit": "rpm"}
